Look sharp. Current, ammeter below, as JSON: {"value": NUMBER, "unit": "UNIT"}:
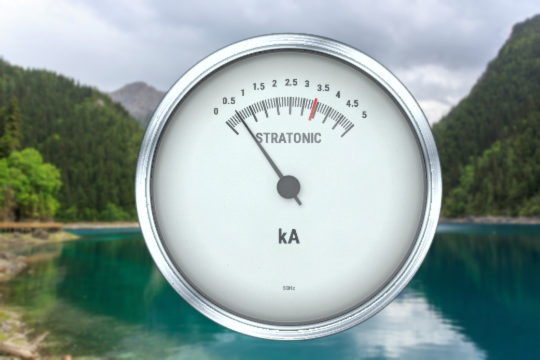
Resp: {"value": 0.5, "unit": "kA"}
